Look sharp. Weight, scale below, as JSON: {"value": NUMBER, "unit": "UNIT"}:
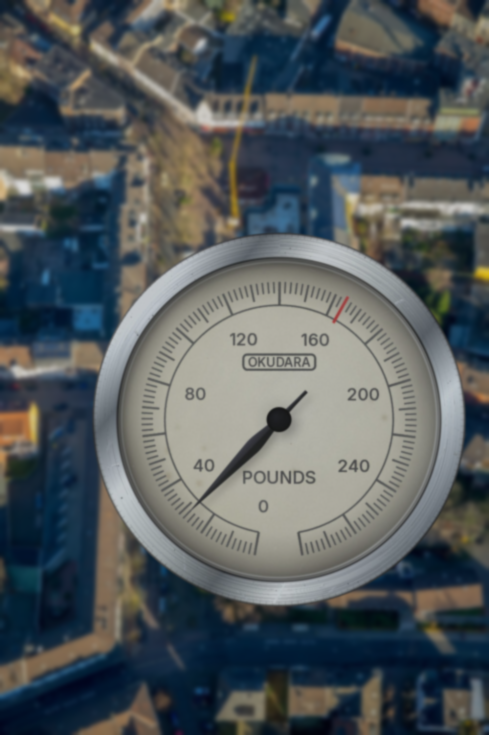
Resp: {"value": 28, "unit": "lb"}
